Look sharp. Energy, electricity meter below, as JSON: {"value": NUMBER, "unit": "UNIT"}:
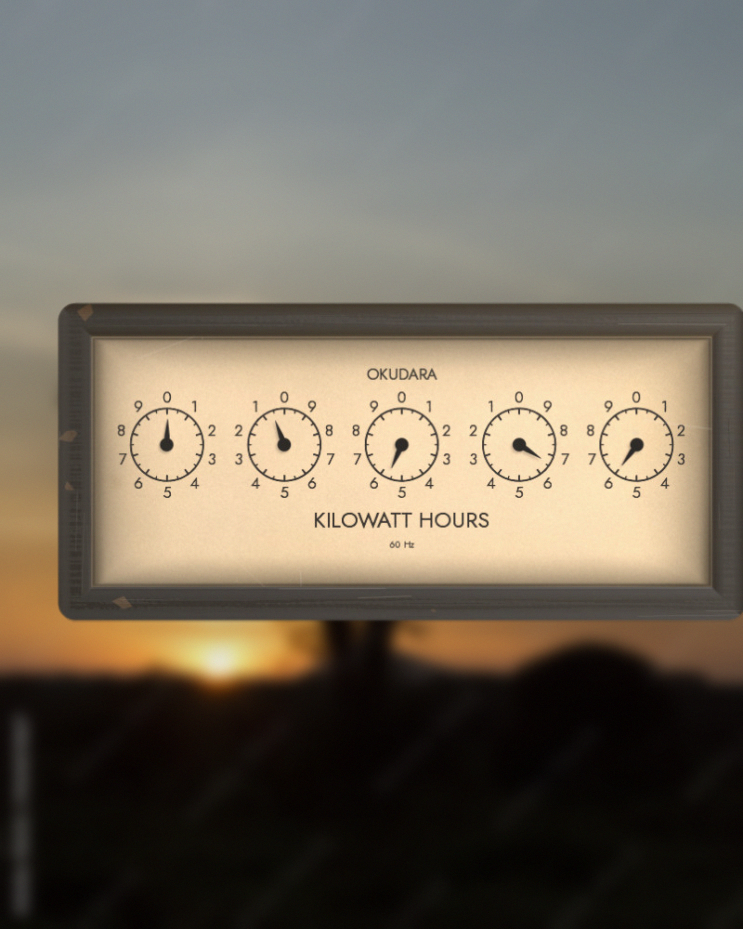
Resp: {"value": 566, "unit": "kWh"}
